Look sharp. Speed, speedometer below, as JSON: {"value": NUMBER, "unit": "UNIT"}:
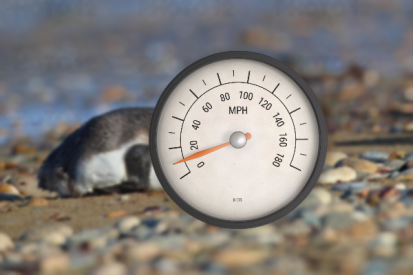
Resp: {"value": 10, "unit": "mph"}
